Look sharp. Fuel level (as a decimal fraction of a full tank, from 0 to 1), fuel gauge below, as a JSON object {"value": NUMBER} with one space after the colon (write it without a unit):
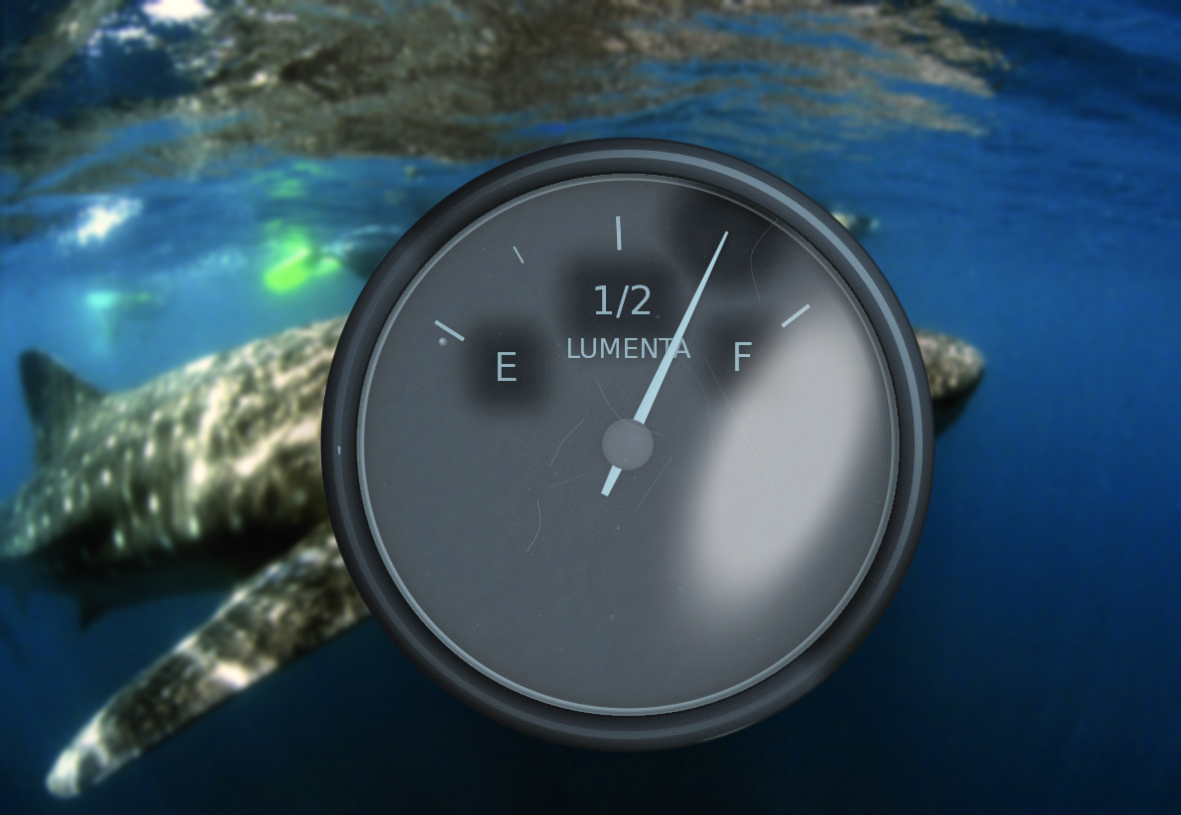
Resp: {"value": 0.75}
